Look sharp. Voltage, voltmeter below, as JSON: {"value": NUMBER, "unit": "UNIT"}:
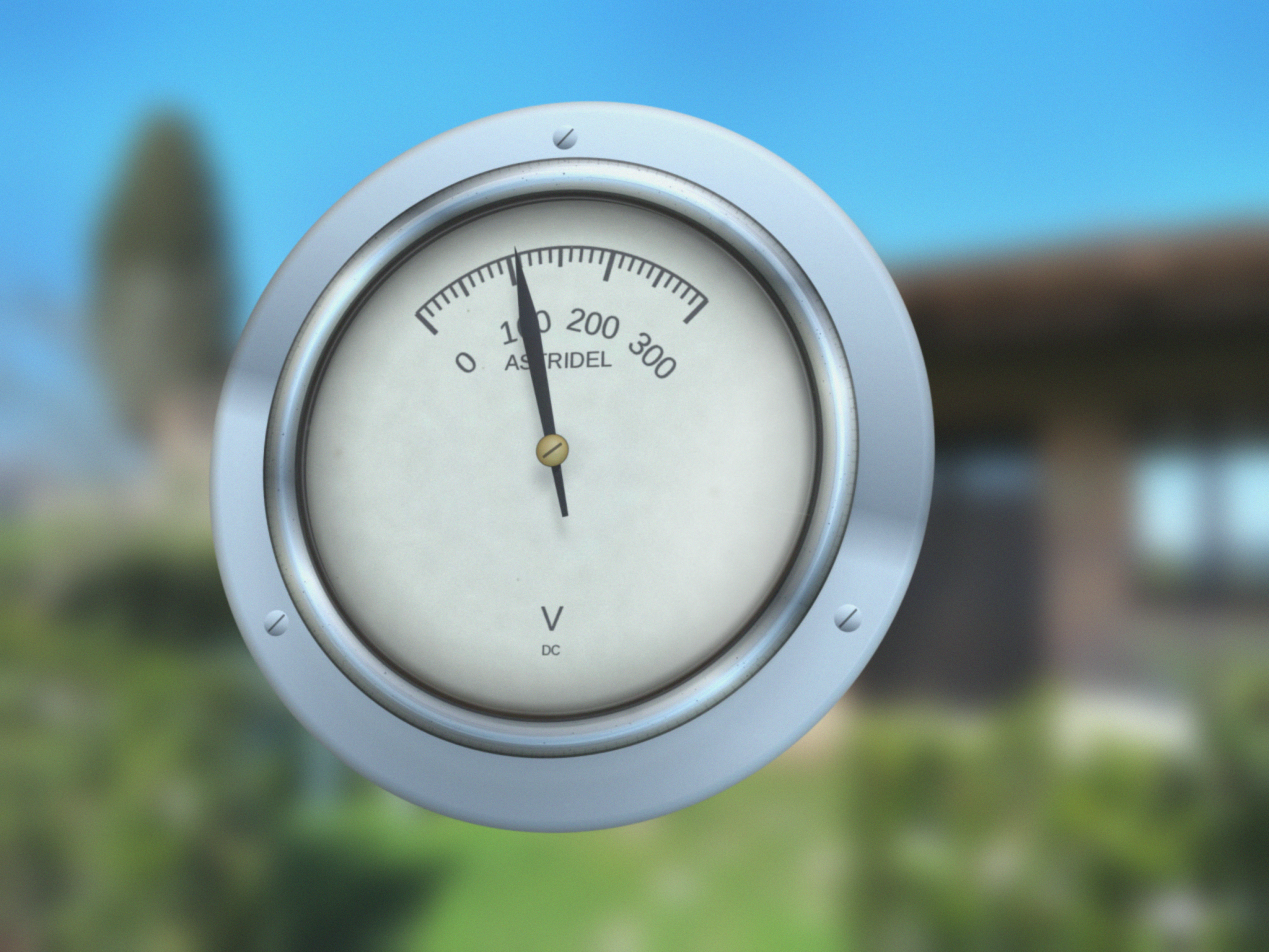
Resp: {"value": 110, "unit": "V"}
